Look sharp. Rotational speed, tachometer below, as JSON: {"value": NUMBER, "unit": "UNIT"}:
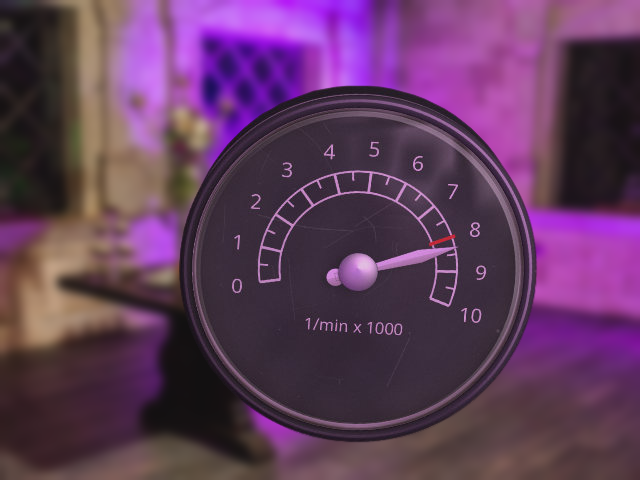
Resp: {"value": 8250, "unit": "rpm"}
